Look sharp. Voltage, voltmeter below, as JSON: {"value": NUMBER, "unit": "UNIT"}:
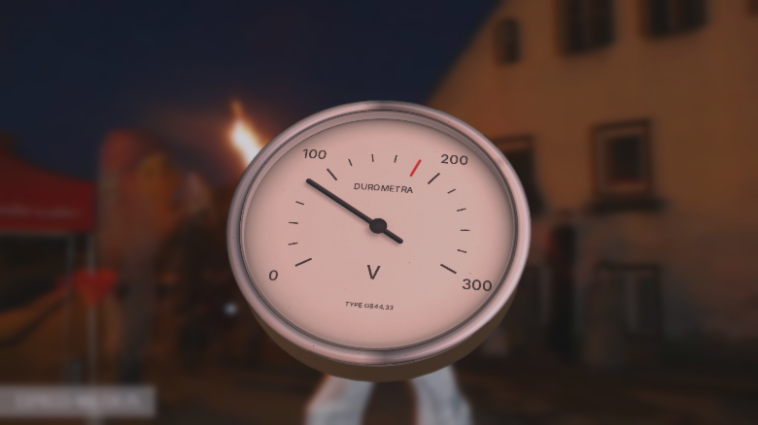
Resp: {"value": 80, "unit": "V"}
